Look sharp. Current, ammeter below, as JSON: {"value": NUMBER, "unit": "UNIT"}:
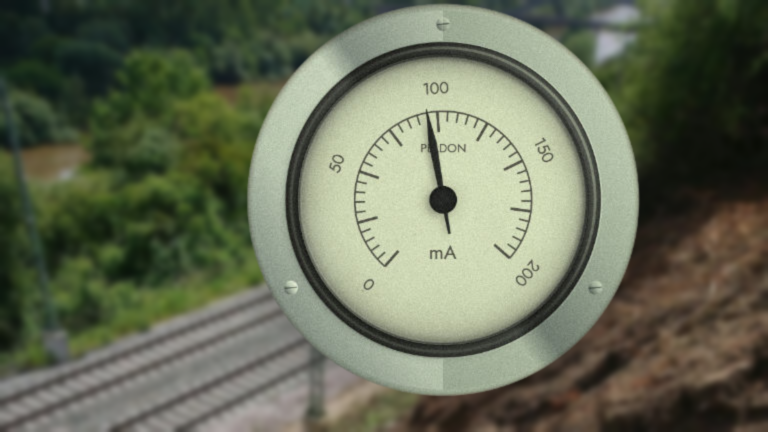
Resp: {"value": 95, "unit": "mA"}
